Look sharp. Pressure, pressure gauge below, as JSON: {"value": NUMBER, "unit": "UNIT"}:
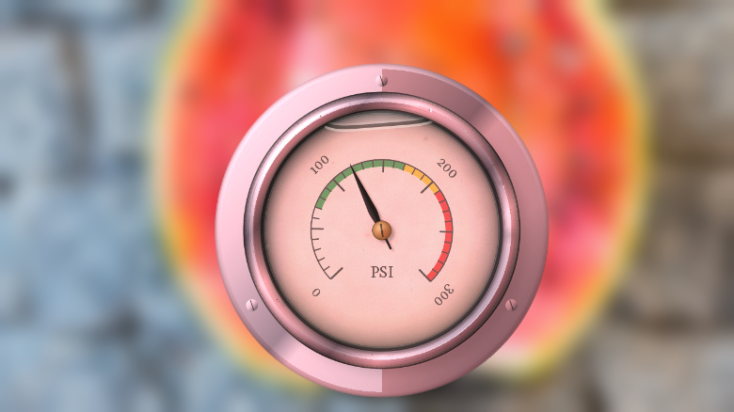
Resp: {"value": 120, "unit": "psi"}
